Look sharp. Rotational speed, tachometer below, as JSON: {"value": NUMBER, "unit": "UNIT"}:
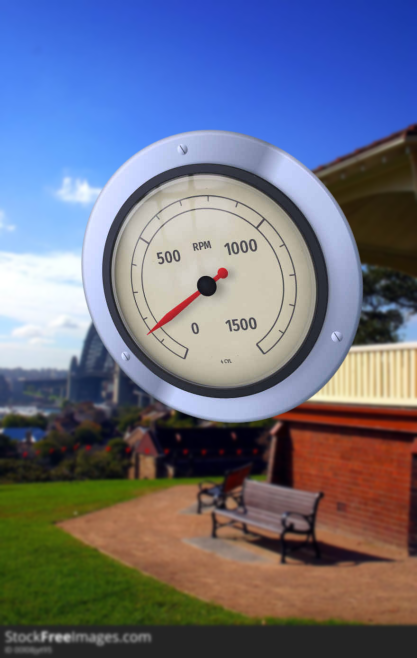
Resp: {"value": 150, "unit": "rpm"}
